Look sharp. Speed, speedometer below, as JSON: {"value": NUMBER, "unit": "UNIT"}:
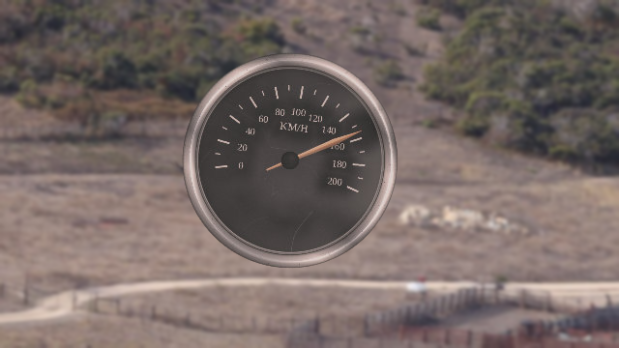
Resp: {"value": 155, "unit": "km/h"}
